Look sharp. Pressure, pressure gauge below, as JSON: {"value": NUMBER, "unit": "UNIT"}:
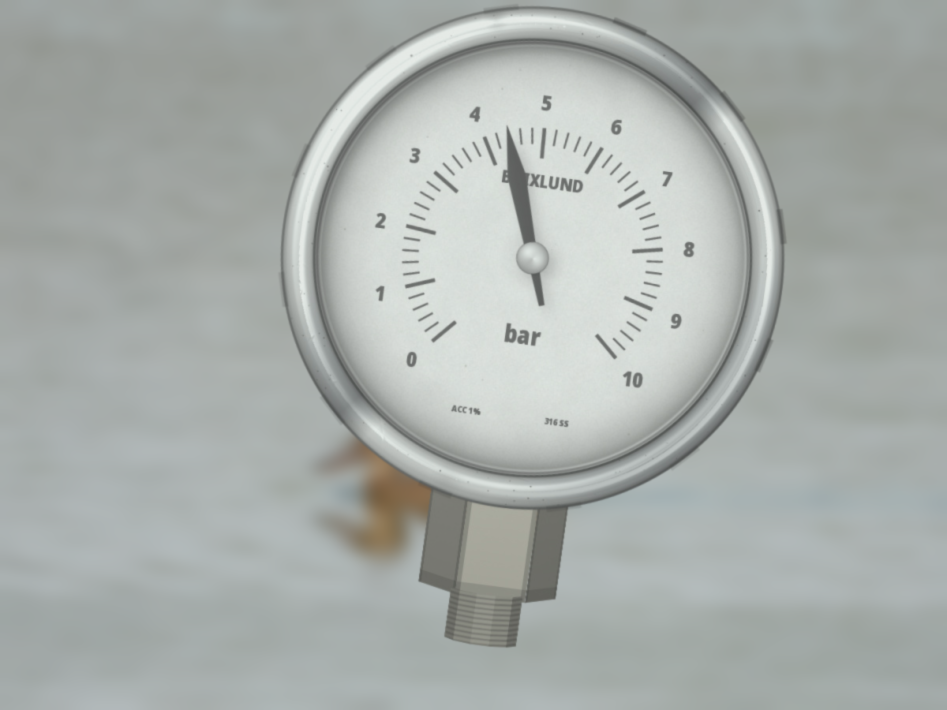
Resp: {"value": 4.4, "unit": "bar"}
